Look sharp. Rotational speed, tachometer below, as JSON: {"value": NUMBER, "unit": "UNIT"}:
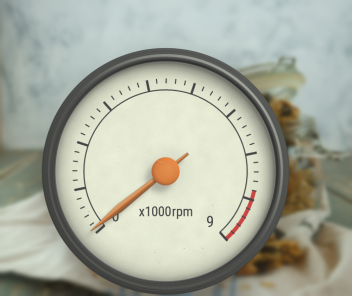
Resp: {"value": 100, "unit": "rpm"}
